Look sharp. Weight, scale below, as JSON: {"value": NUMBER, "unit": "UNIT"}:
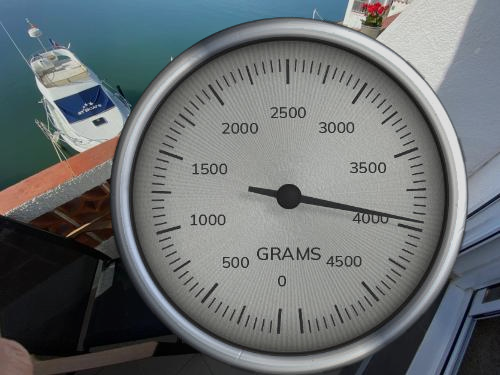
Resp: {"value": 3950, "unit": "g"}
